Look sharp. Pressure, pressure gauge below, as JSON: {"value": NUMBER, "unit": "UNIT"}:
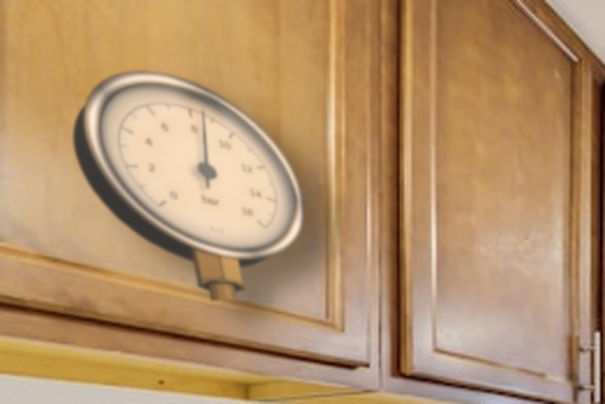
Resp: {"value": 8.5, "unit": "bar"}
